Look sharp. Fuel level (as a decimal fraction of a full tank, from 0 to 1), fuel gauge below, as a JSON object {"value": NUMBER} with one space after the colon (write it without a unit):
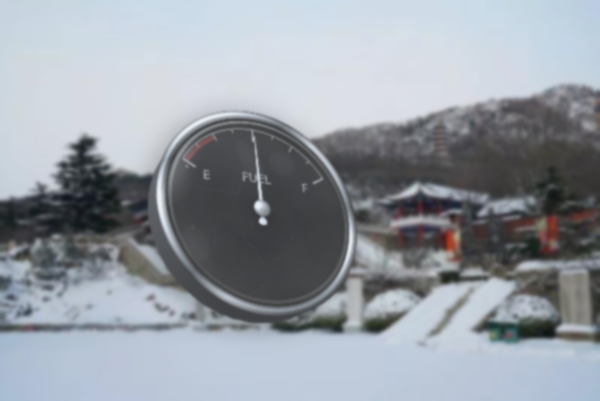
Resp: {"value": 0.5}
